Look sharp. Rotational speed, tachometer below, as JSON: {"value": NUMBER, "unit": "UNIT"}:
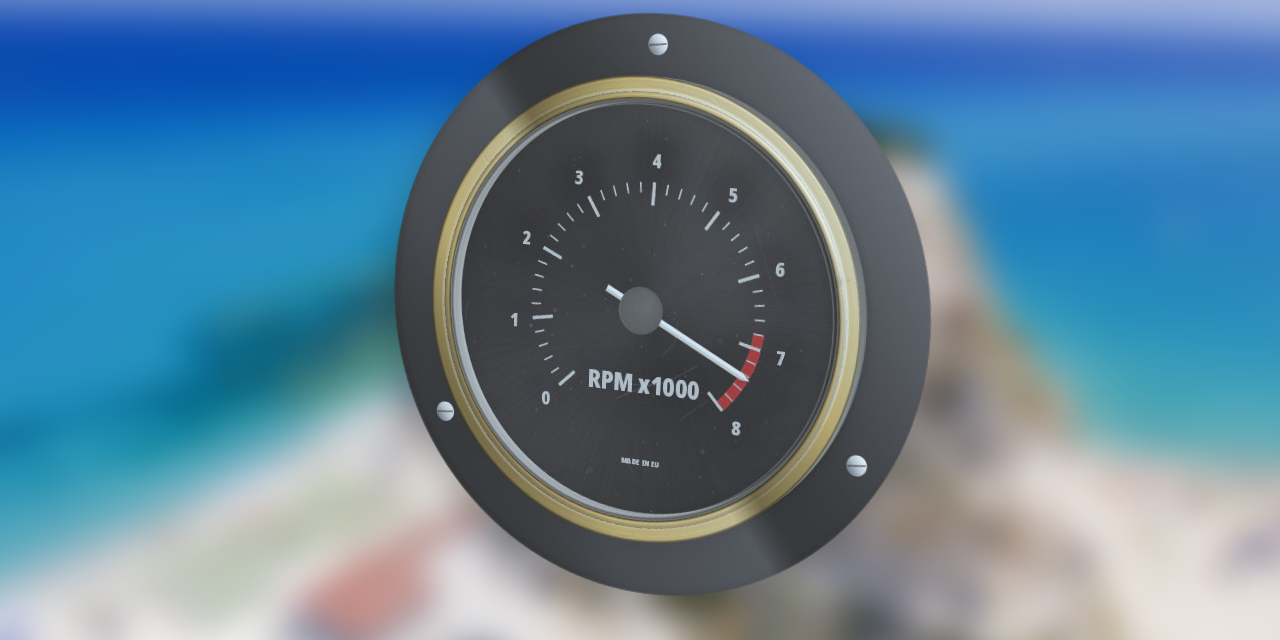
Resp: {"value": 7400, "unit": "rpm"}
